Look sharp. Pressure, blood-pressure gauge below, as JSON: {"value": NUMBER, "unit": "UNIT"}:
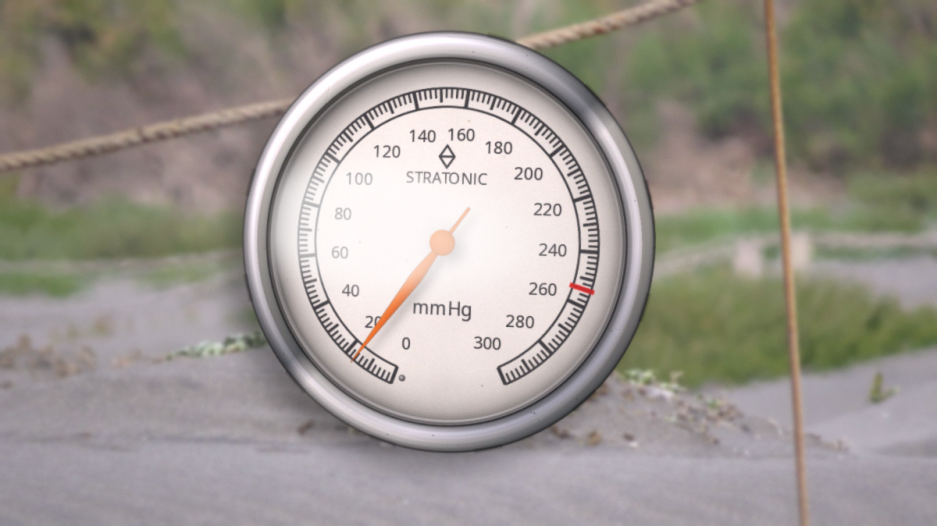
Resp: {"value": 16, "unit": "mmHg"}
